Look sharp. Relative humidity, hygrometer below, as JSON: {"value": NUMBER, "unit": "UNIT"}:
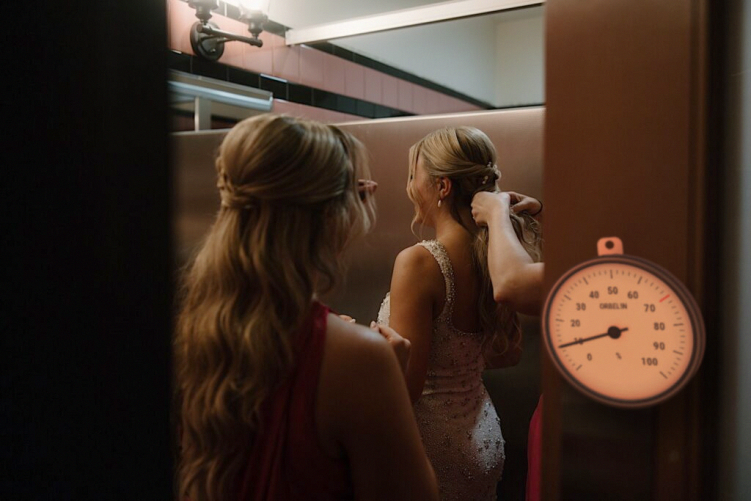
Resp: {"value": 10, "unit": "%"}
